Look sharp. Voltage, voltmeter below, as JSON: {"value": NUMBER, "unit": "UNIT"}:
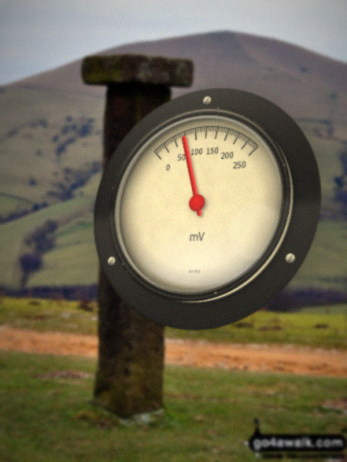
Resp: {"value": 75, "unit": "mV"}
